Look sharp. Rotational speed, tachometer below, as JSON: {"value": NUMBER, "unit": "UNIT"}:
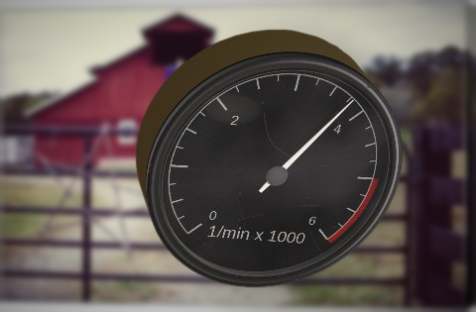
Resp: {"value": 3750, "unit": "rpm"}
